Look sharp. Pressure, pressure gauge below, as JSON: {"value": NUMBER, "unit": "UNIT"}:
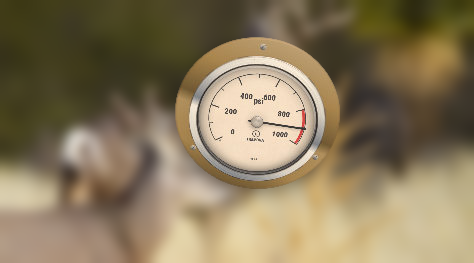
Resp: {"value": 900, "unit": "psi"}
